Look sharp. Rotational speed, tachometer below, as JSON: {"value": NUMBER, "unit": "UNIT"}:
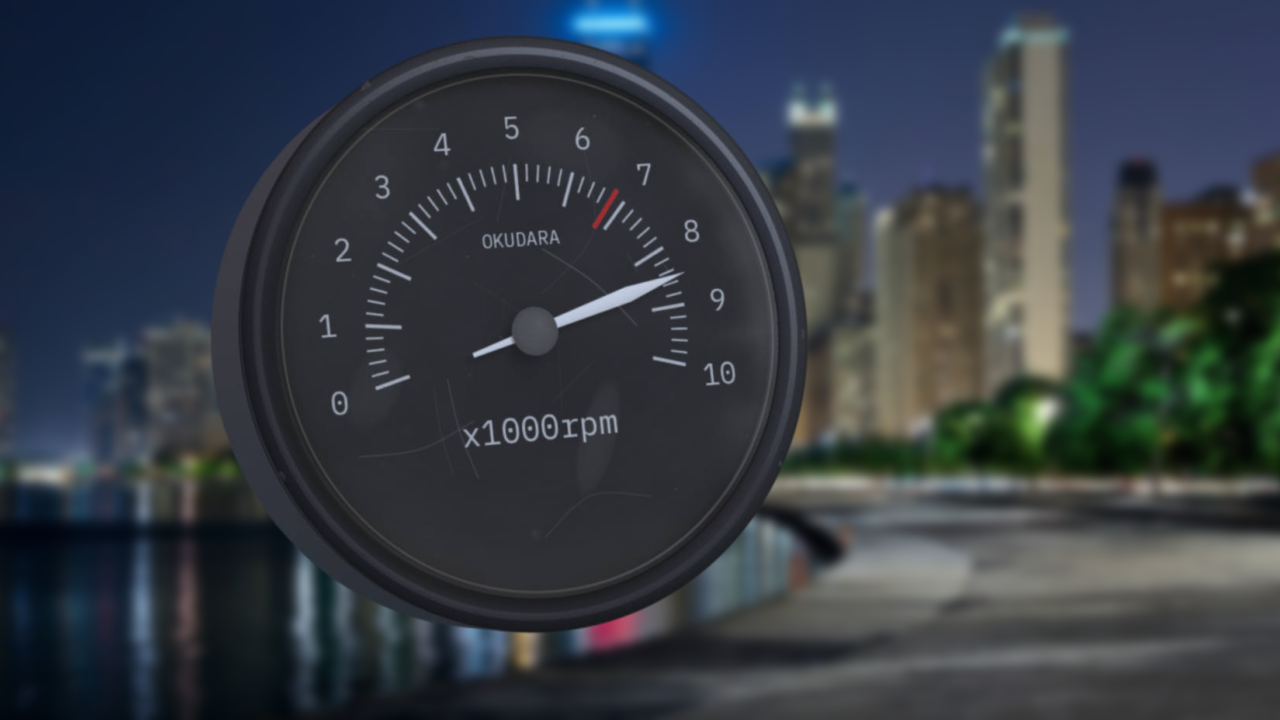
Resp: {"value": 8500, "unit": "rpm"}
